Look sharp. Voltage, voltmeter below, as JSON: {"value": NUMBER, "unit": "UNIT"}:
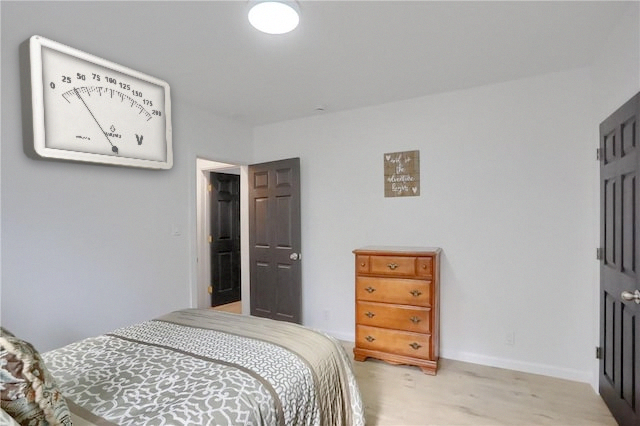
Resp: {"value": 25, "unit": "V"}
